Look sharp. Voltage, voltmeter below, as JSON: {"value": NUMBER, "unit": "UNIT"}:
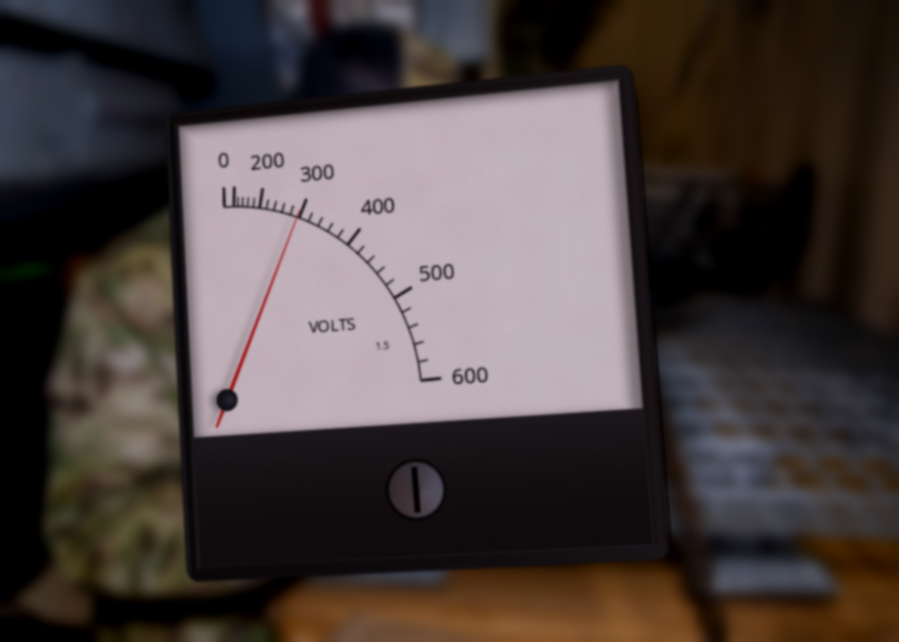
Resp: {"value": 300, "unit": "V"}
